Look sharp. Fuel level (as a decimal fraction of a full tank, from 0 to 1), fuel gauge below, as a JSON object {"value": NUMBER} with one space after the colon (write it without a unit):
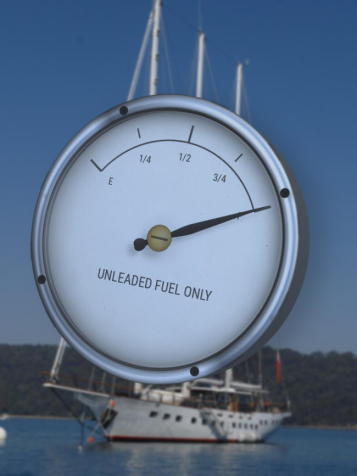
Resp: {"value": 1}
